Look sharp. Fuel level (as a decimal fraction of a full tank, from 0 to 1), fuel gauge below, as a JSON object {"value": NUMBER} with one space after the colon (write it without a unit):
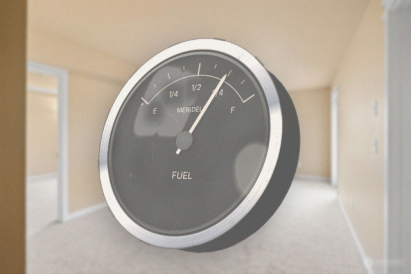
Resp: {"value": 0.75}
